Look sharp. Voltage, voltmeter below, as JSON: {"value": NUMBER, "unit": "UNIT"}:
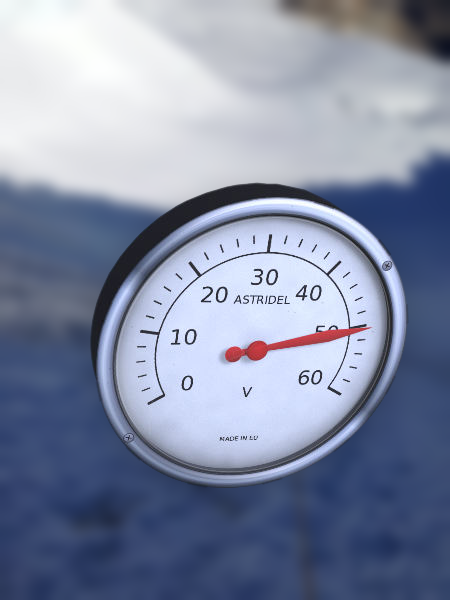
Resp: {"value": 50, "unit": "V"}
